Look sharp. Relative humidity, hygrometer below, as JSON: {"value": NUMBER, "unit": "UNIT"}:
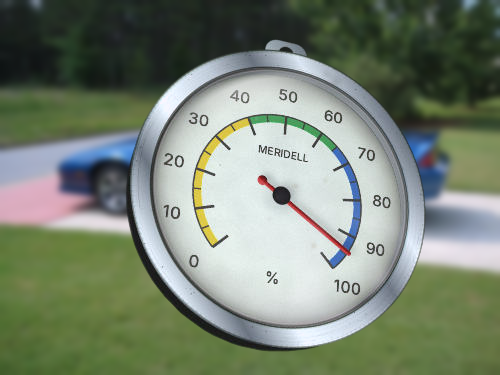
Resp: {"value": 95, "unit": "%"}
